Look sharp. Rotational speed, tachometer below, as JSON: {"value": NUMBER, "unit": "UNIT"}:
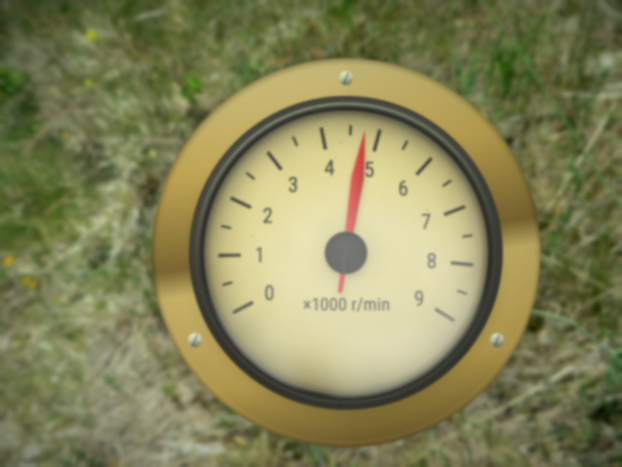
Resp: {"value": 4750, "unit": "rpm"}
